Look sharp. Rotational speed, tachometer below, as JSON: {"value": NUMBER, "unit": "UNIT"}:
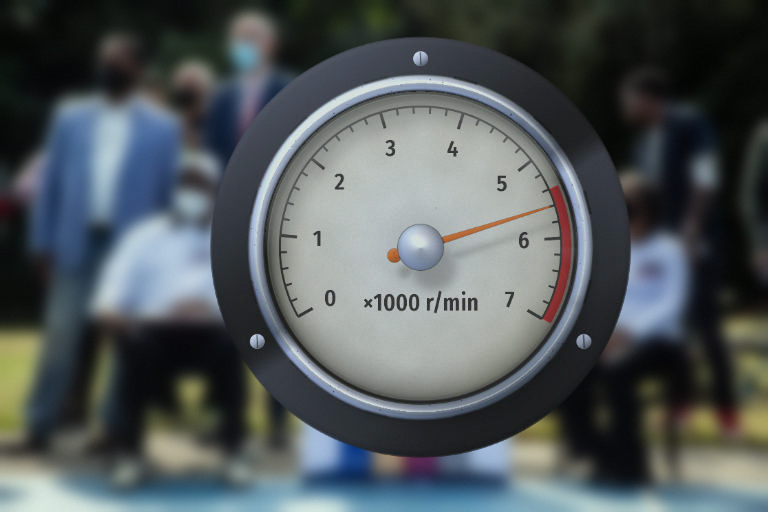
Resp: {"value": 5600, "unit": "rpm"}
